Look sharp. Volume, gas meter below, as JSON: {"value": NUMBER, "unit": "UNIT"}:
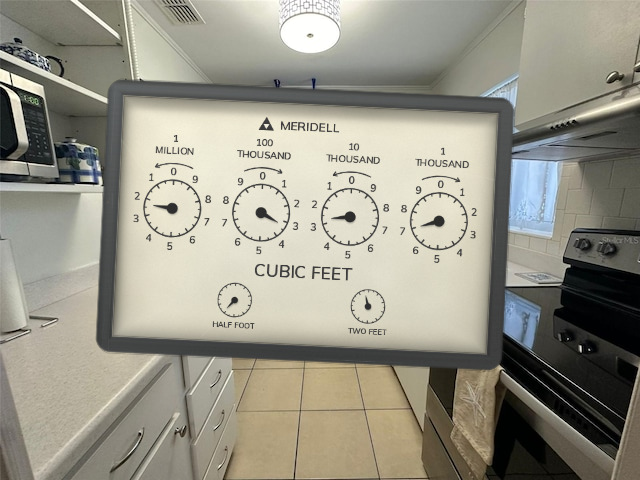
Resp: {"value": 232700, "unit": "ft³"}
